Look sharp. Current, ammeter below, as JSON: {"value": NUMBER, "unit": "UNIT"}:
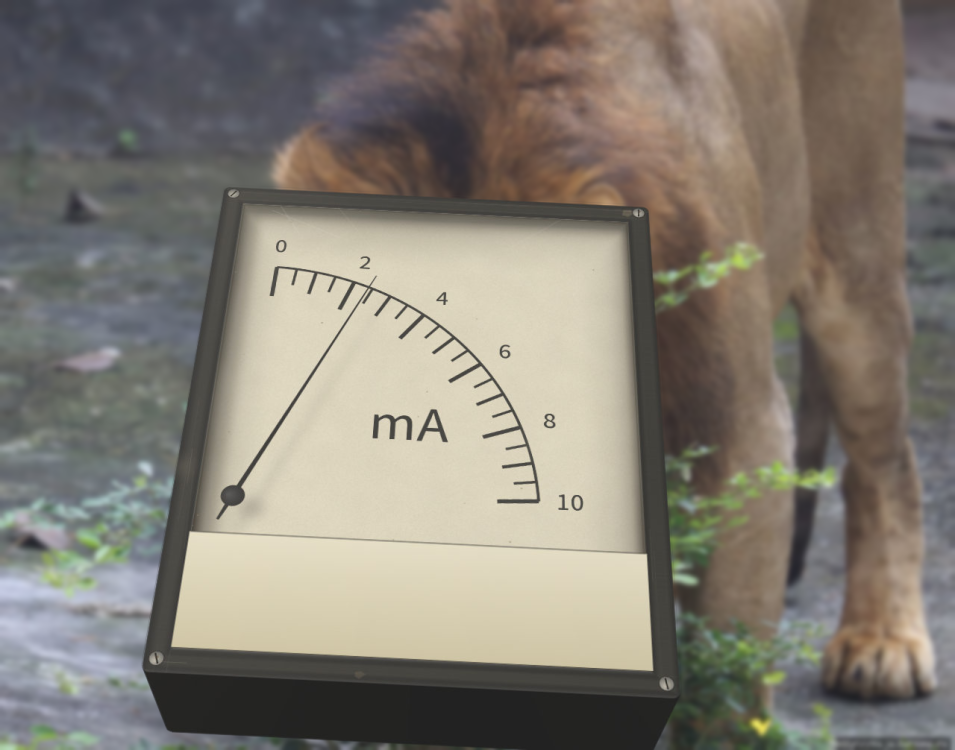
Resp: {"value": 2.5, "unit": "mA"}
